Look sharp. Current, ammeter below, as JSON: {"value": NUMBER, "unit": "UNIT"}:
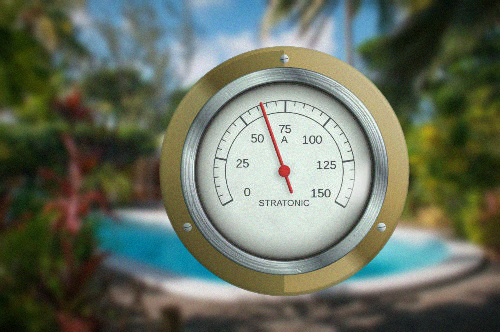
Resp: {"value": 62.5, "unit": "A"}
